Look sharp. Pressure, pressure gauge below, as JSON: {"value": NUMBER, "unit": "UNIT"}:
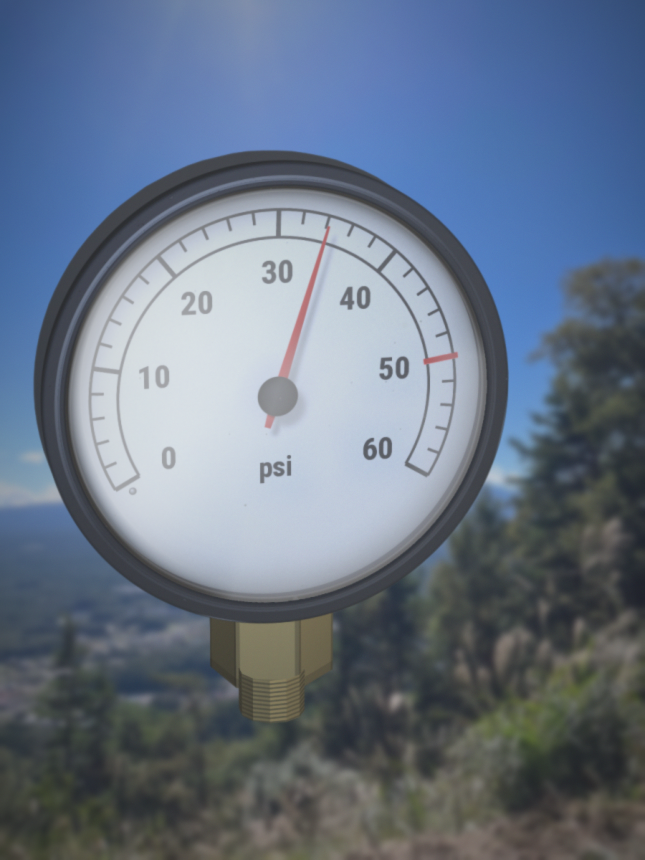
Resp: {"value": 34, "unit": "psi"}
